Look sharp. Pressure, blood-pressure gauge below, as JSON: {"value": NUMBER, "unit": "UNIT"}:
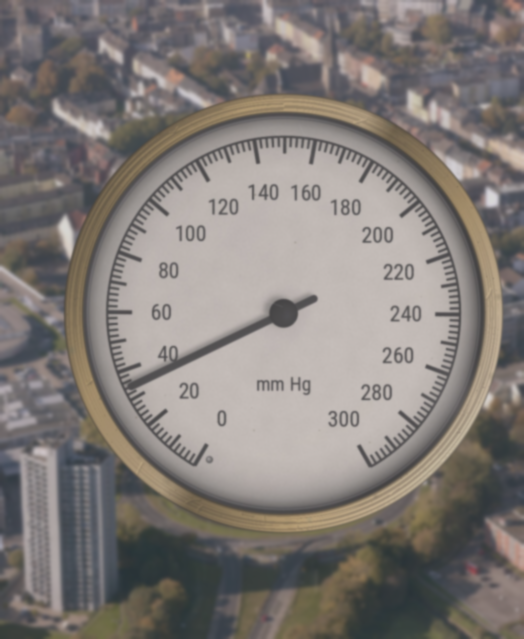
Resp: {"value": 34, "unit": "mmHg"}
